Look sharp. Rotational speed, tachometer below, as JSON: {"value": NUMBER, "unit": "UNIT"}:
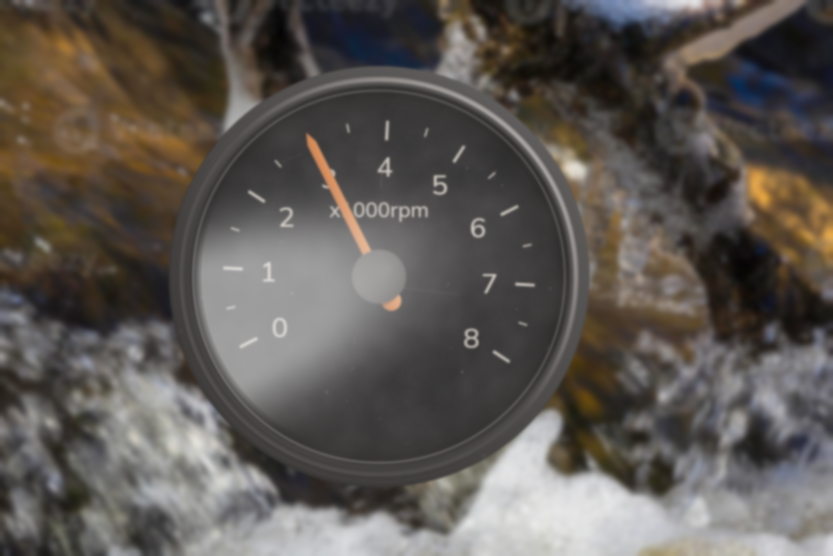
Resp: {"value": 3000, "unit": "rpm"}
